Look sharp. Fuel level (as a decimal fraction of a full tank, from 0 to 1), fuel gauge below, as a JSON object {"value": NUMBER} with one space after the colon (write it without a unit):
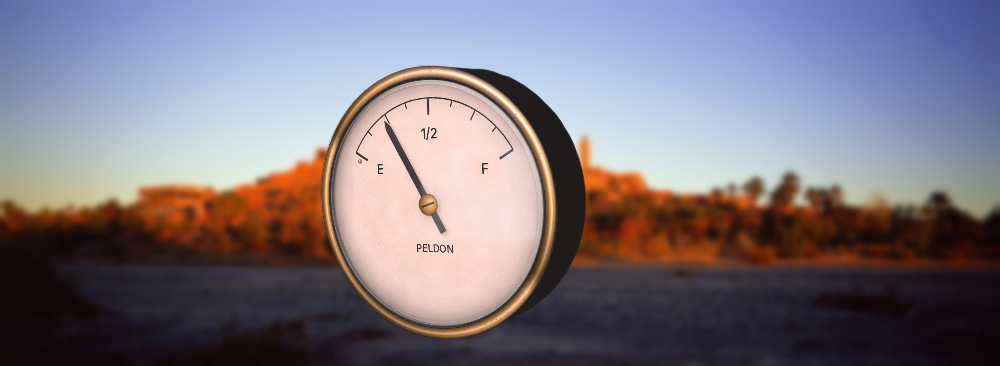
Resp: {"value": 0.25}
